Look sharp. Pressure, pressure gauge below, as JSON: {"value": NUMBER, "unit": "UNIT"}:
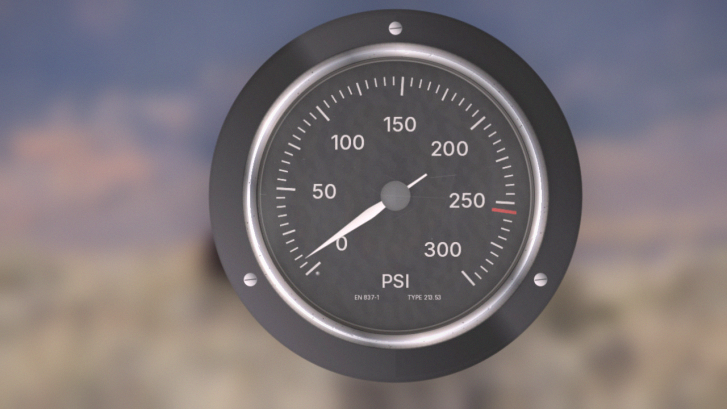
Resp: {"value": 7.5, "unit": "psi"}
